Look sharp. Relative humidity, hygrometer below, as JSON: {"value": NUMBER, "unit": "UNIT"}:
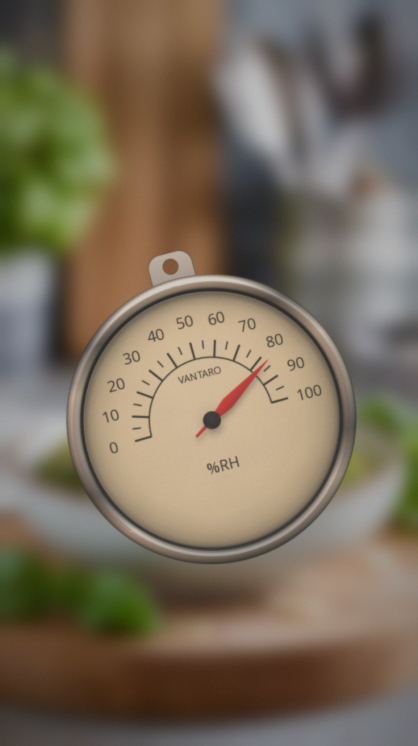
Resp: {"value": 82.5, "unit": "%"}
